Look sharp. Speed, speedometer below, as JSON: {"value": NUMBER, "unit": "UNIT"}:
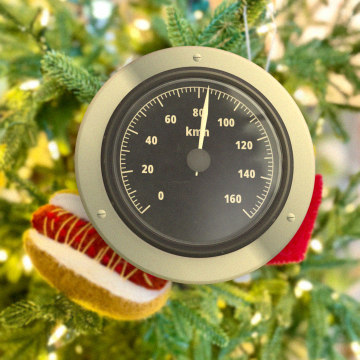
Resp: {"value": 84, "unit": "km/h"}
